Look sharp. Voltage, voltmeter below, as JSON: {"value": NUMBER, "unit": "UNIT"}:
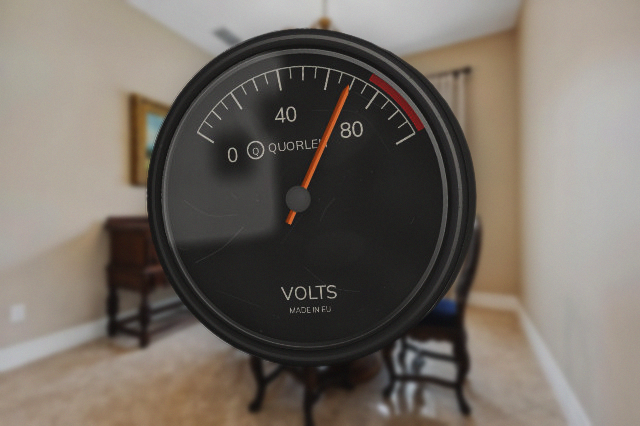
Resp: {"value": 70, "unit": "V"}
